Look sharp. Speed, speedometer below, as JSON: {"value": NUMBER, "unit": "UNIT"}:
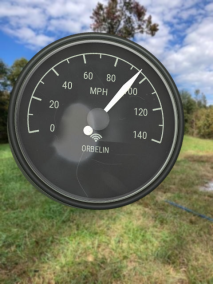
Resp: {"value": 95, "unit": "mph"}
